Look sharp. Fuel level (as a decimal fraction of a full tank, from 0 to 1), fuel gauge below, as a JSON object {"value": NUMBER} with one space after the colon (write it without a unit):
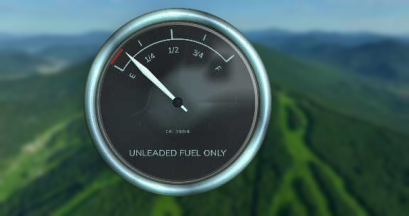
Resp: {"value": 0.125}
